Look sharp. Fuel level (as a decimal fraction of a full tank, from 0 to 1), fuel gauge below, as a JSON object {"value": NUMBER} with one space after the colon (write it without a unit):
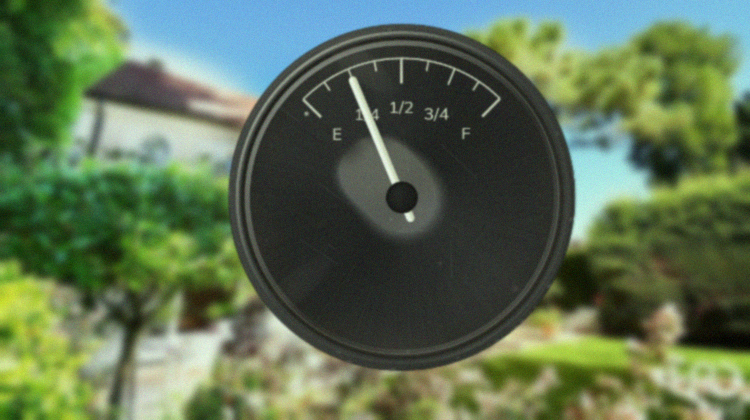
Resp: {"value": 0.25}
